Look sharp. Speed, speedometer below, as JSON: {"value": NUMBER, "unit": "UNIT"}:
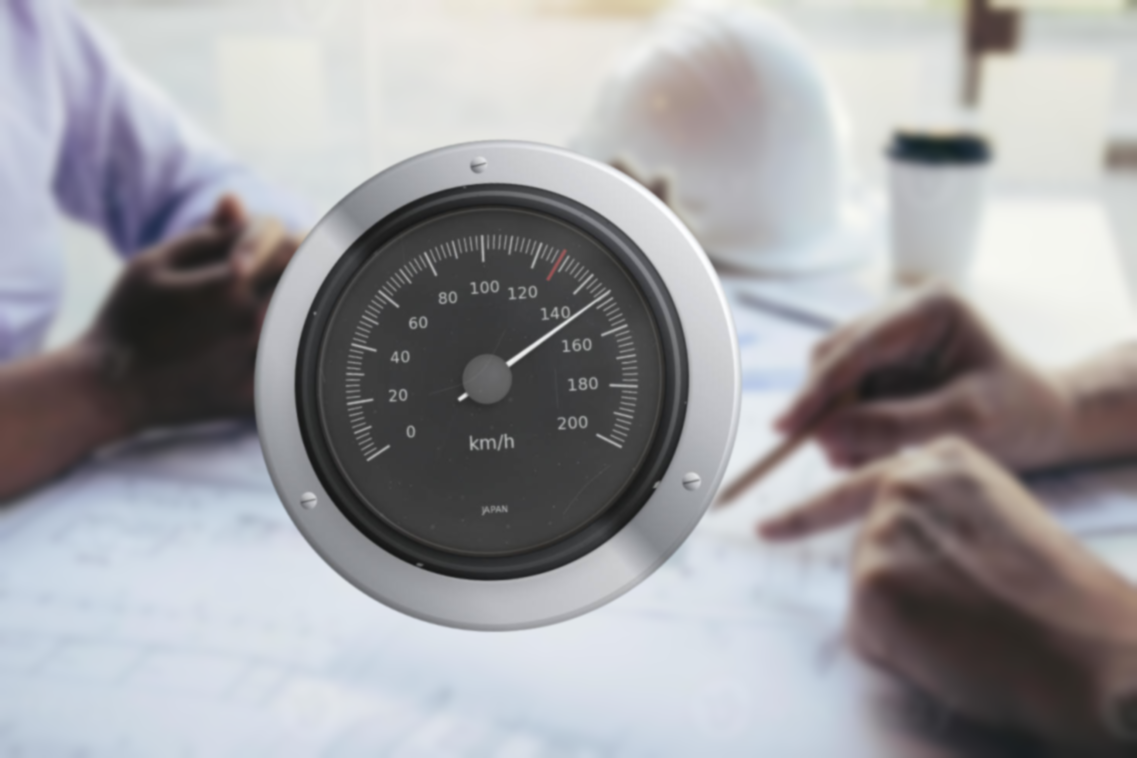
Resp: {"value": 148, "unit": "km/h"}
